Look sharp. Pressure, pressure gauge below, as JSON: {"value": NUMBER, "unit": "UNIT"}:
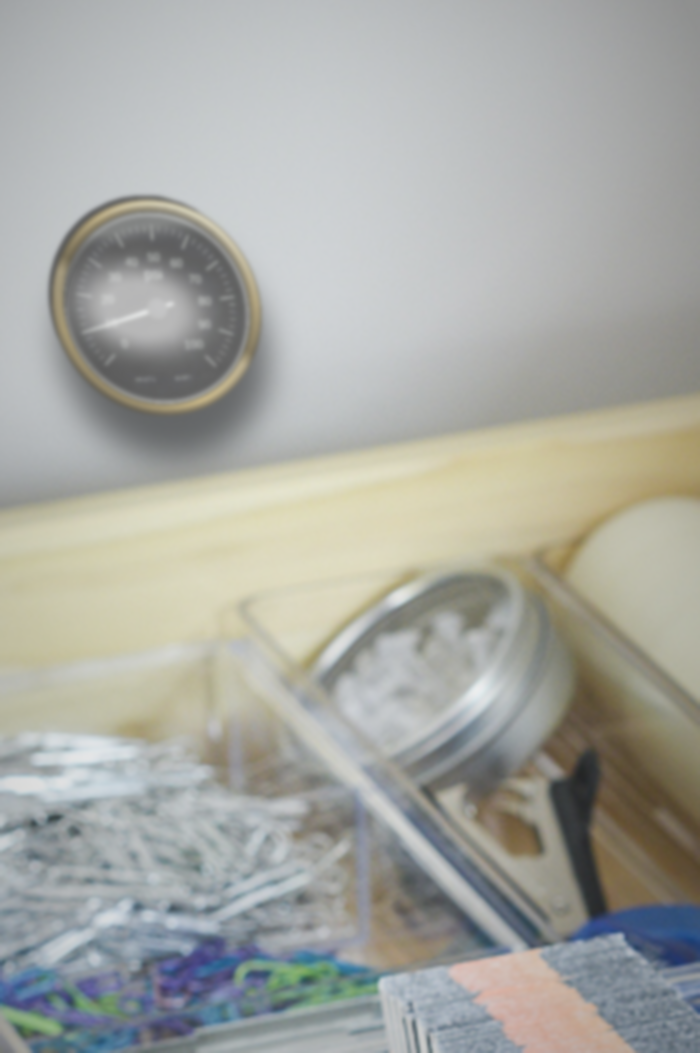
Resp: {"value": 10, "unit": "psi"}
